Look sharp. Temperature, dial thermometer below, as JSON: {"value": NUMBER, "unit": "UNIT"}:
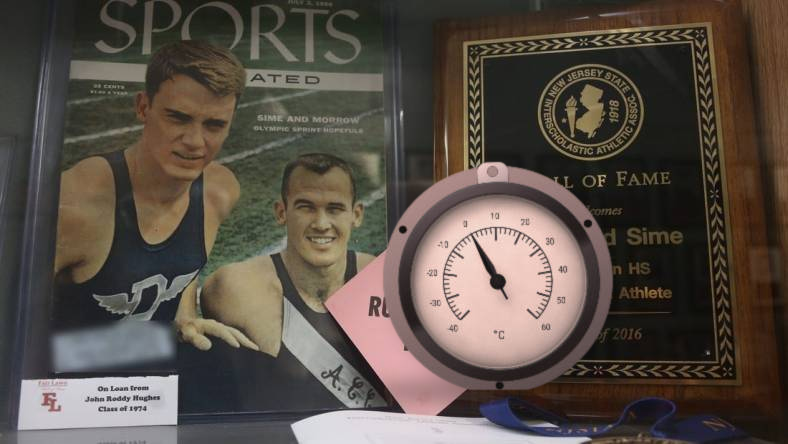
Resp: {"value": 0, "unit": "°C"}
